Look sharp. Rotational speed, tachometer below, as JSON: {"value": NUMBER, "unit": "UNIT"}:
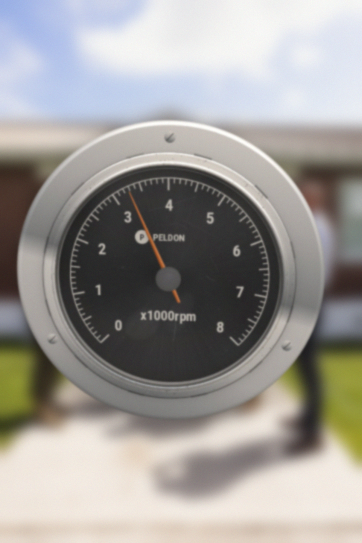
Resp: {"value": 3300, "unit": "rpm"}
